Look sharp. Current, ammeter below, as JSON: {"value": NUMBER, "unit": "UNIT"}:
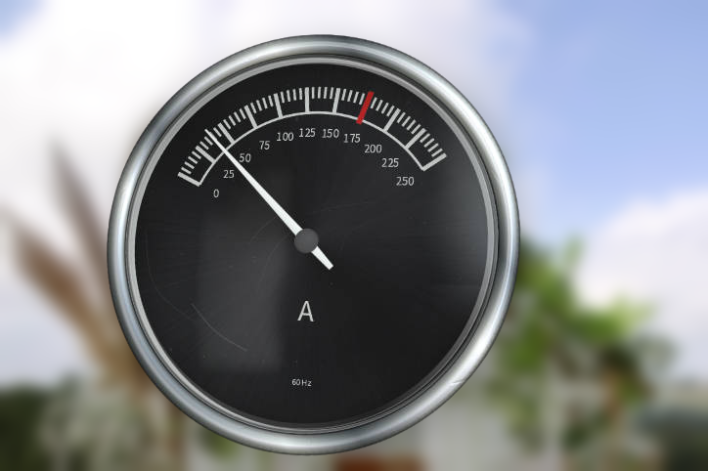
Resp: {"value": 40, "unit": "A"}
